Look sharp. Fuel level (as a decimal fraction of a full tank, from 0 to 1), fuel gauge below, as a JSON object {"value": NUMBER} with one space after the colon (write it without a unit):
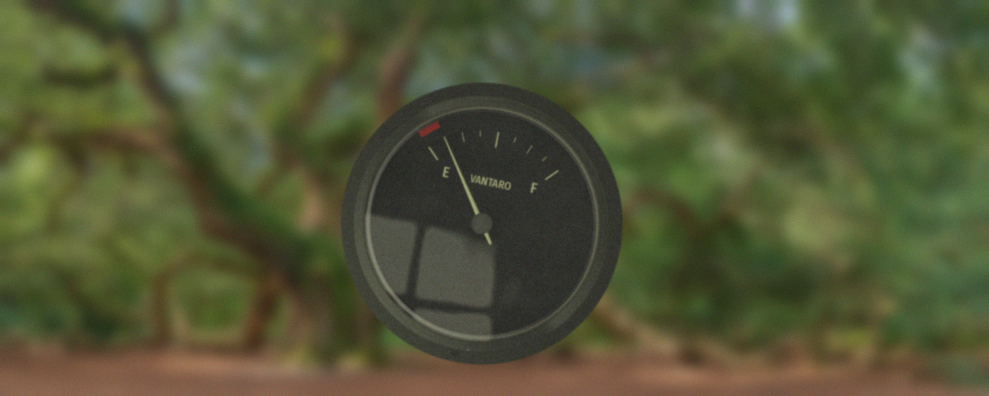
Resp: {"value": 0.125}
